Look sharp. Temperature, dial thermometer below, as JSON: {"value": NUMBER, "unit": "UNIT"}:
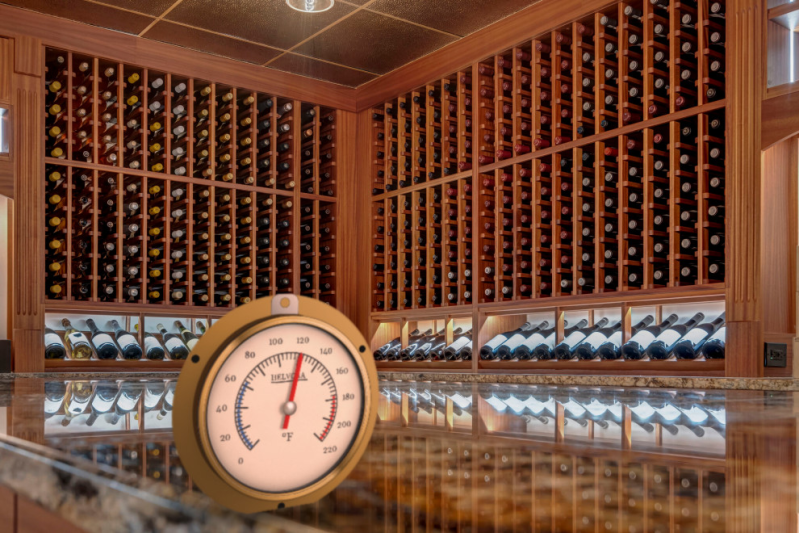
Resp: {"value": 120, "unit": "°F"}
